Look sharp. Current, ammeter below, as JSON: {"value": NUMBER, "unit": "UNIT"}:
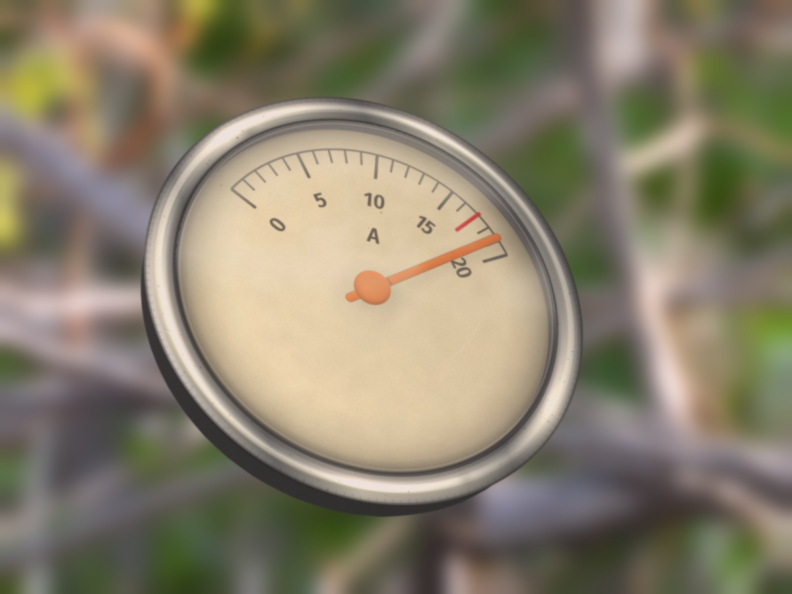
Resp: {"value": 19, "unit": "A"}
